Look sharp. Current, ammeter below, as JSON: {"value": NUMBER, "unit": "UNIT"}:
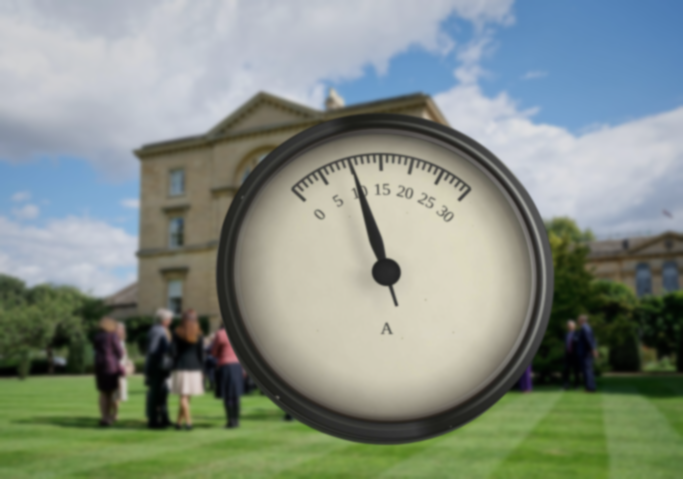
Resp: {"value": 10, "unit": "A"}
